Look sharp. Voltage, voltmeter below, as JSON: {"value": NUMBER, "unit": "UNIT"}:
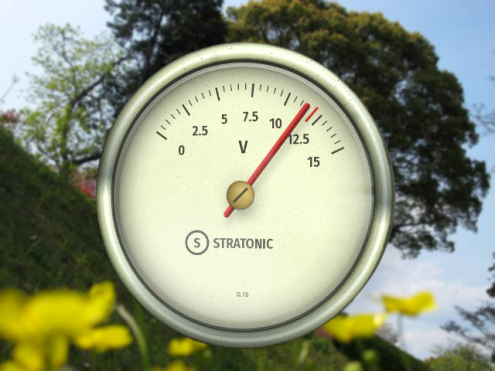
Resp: {"value": 11.5, "unit": "V"}
